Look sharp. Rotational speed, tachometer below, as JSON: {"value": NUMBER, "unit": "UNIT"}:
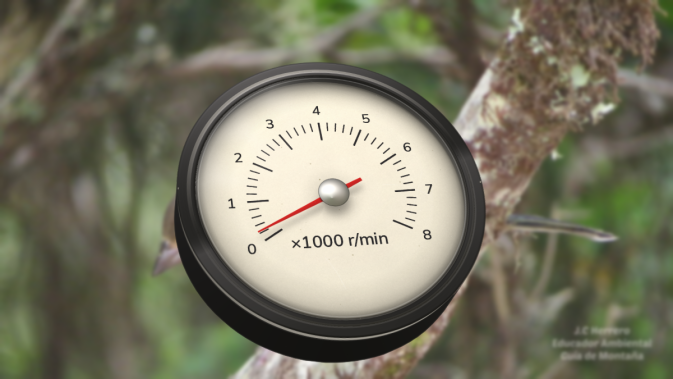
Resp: {"value": 200, "unit": "rpm"}
